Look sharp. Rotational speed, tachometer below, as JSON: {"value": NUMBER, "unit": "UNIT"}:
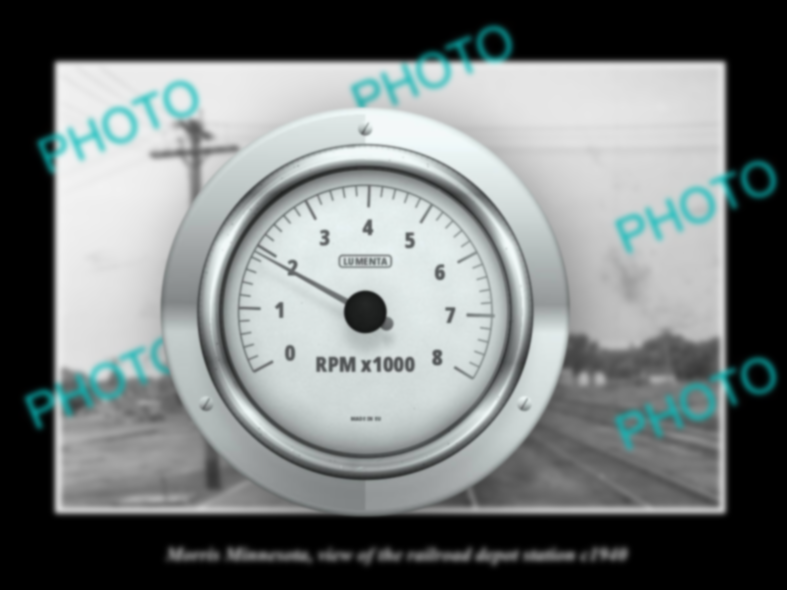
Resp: {"value": 1900, "unit": "rpm"}
